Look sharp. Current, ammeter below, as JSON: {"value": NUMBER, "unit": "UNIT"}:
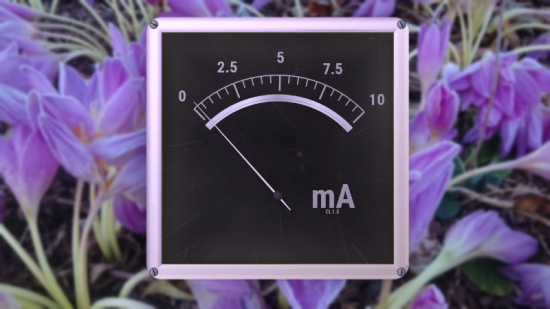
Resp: {"value": 0.25, "unit": "mA"}
